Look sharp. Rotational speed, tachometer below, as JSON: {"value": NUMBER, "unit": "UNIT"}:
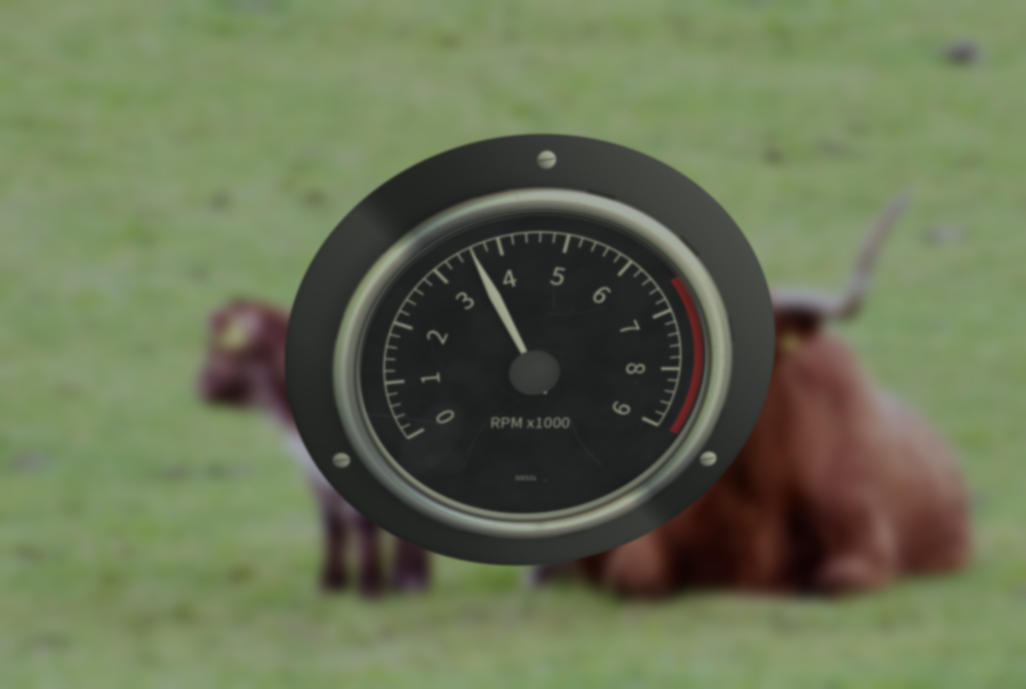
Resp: {"value": 3600, "unit": "rpm"}
